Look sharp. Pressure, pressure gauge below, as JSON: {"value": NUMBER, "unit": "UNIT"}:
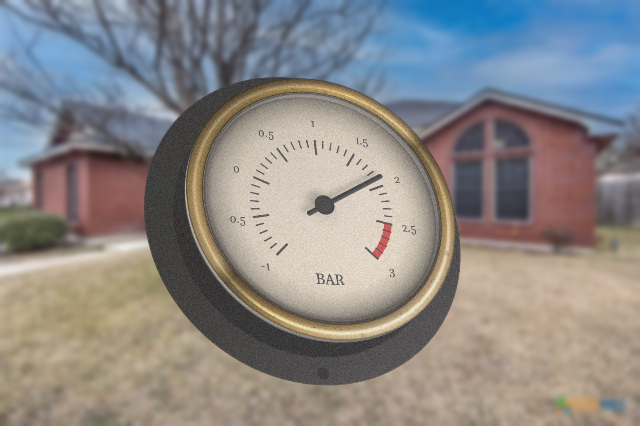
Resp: {"value": 1.9, "unit": "bar"}
